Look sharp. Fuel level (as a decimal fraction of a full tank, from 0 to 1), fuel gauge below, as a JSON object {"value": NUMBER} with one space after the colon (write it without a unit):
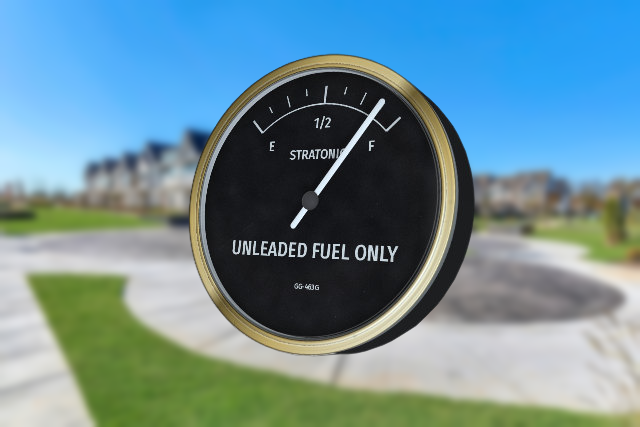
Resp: {"value": 0.875}
